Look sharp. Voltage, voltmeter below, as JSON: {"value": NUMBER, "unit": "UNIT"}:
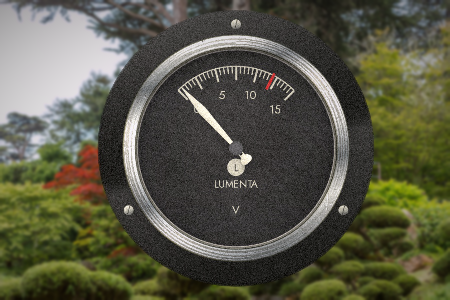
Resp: {"value": 0.5, "unit": "V"}
